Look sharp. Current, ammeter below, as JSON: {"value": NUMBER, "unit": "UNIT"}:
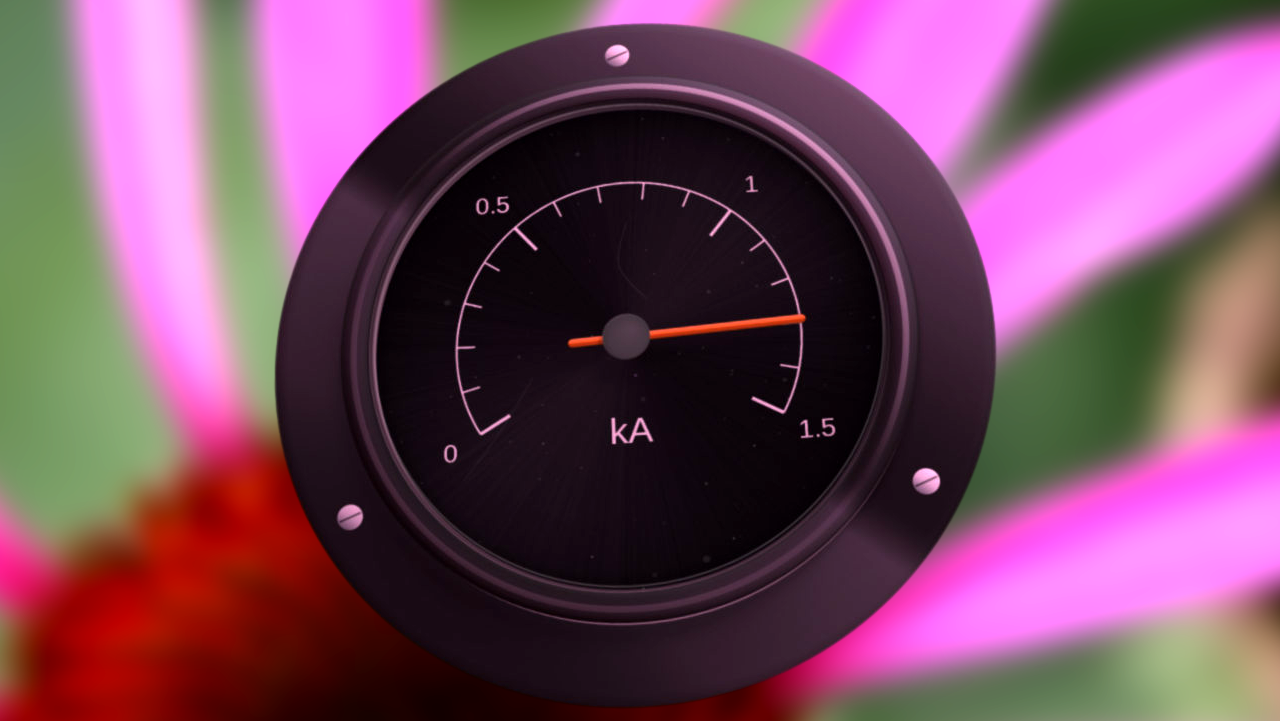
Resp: {"value": 1.3, "unit": "kA"}
